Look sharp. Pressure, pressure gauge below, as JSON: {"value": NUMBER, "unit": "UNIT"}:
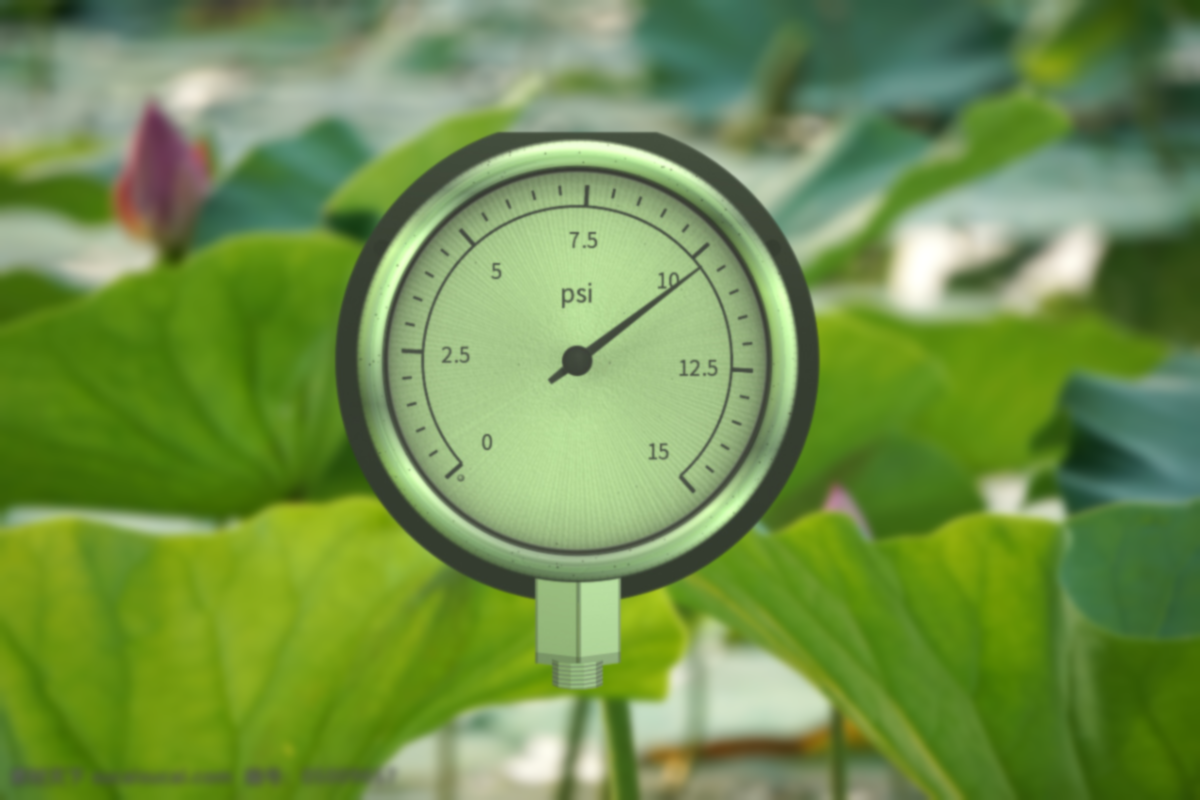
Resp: {"value": 10.25, "unit": "psi"}
